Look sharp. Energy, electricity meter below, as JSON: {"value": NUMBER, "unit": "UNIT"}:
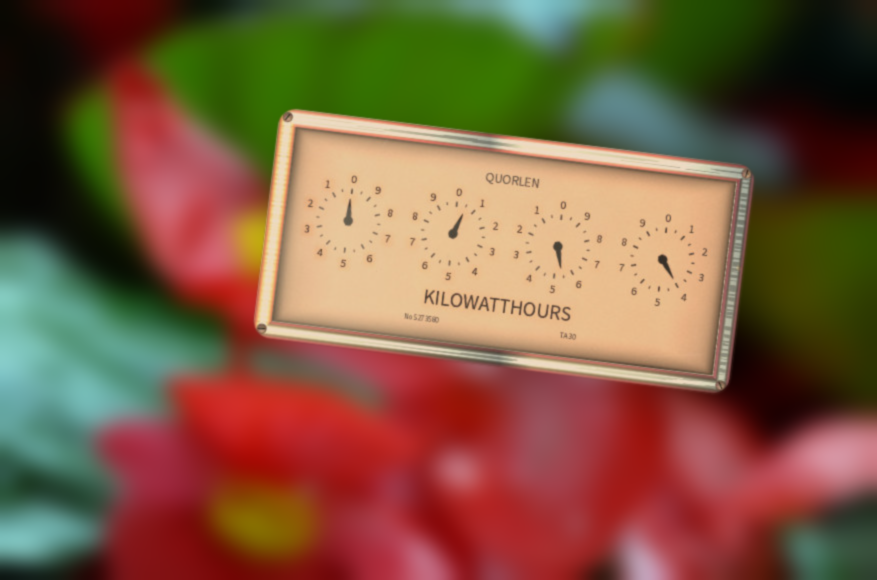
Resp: {"value": 54, "unit": "kWh"}
